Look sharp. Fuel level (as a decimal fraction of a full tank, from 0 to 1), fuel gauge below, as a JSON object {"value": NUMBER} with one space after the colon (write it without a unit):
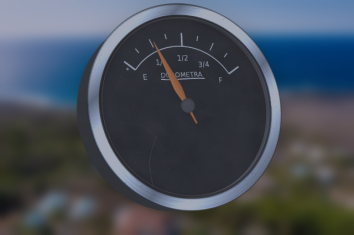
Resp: {"value": 0.25}
